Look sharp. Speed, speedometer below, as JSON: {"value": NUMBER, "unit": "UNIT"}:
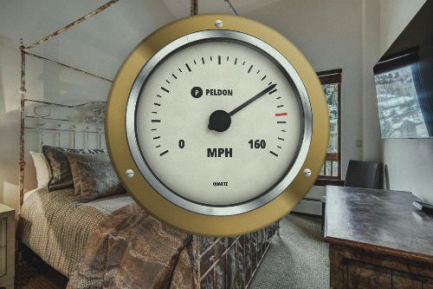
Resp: {"value": 117.5, "unit": "mph"}
